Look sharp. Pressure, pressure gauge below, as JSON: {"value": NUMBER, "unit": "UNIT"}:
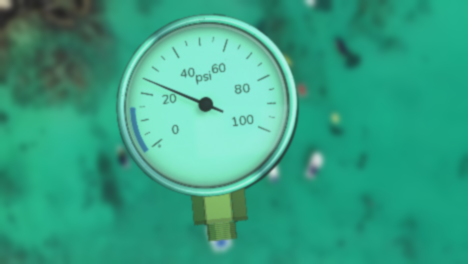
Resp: {"value": 25, "unit": "psi"}
